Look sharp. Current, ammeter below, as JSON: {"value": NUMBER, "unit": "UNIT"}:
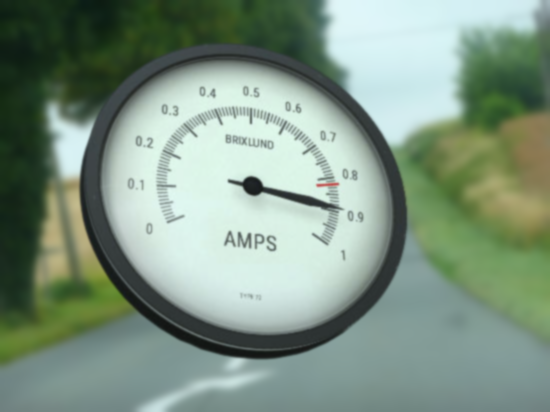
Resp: {"value": 0.9, "unit": "A"}
